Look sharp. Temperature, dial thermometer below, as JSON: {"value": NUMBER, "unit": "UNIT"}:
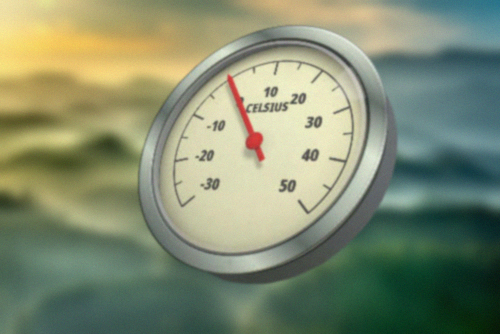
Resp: {"value": 0, "unit": "°C"}
